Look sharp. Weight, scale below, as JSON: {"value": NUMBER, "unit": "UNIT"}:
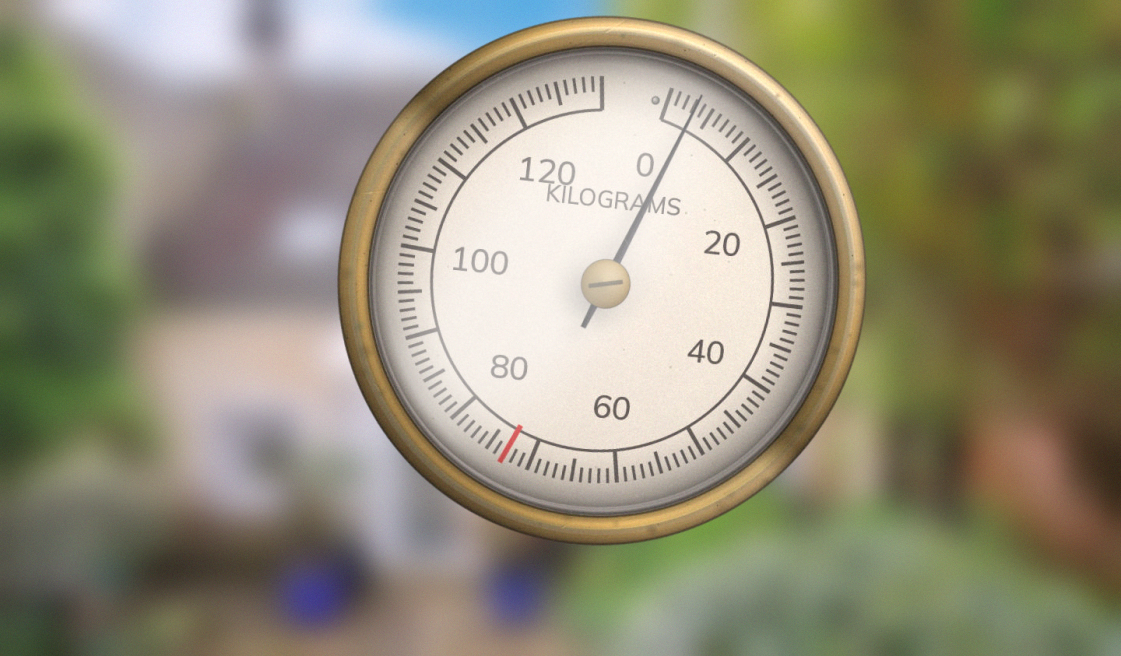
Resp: {"value": 3, "unit": "kg"}
